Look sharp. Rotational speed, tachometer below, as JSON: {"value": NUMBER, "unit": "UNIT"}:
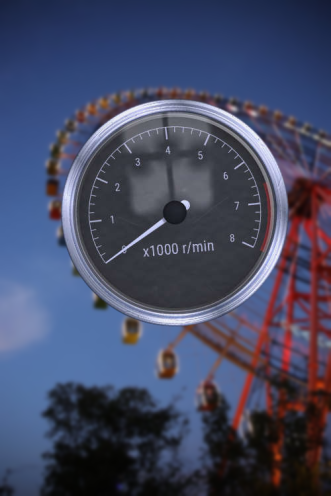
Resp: {"value": 0, "unit": "rpm"}
